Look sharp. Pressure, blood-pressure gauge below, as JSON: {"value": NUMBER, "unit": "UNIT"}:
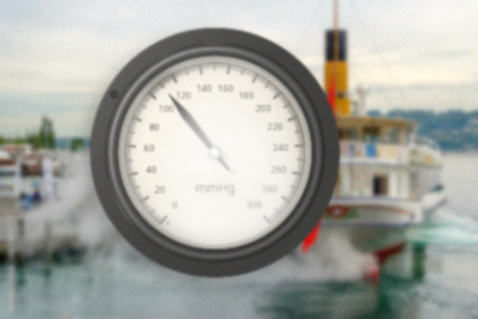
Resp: {"value": 110, "unit": "mmHg"}
